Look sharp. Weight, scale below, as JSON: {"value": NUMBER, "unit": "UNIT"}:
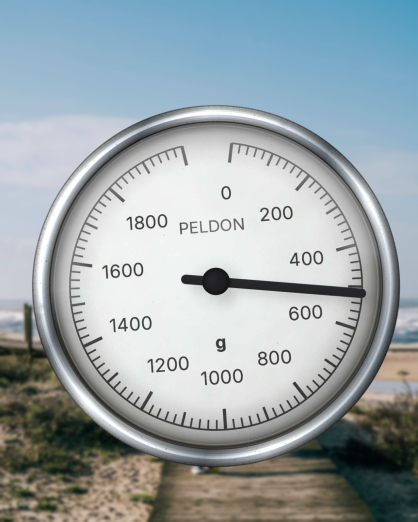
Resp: {"value": 520, "unit": "g"}
